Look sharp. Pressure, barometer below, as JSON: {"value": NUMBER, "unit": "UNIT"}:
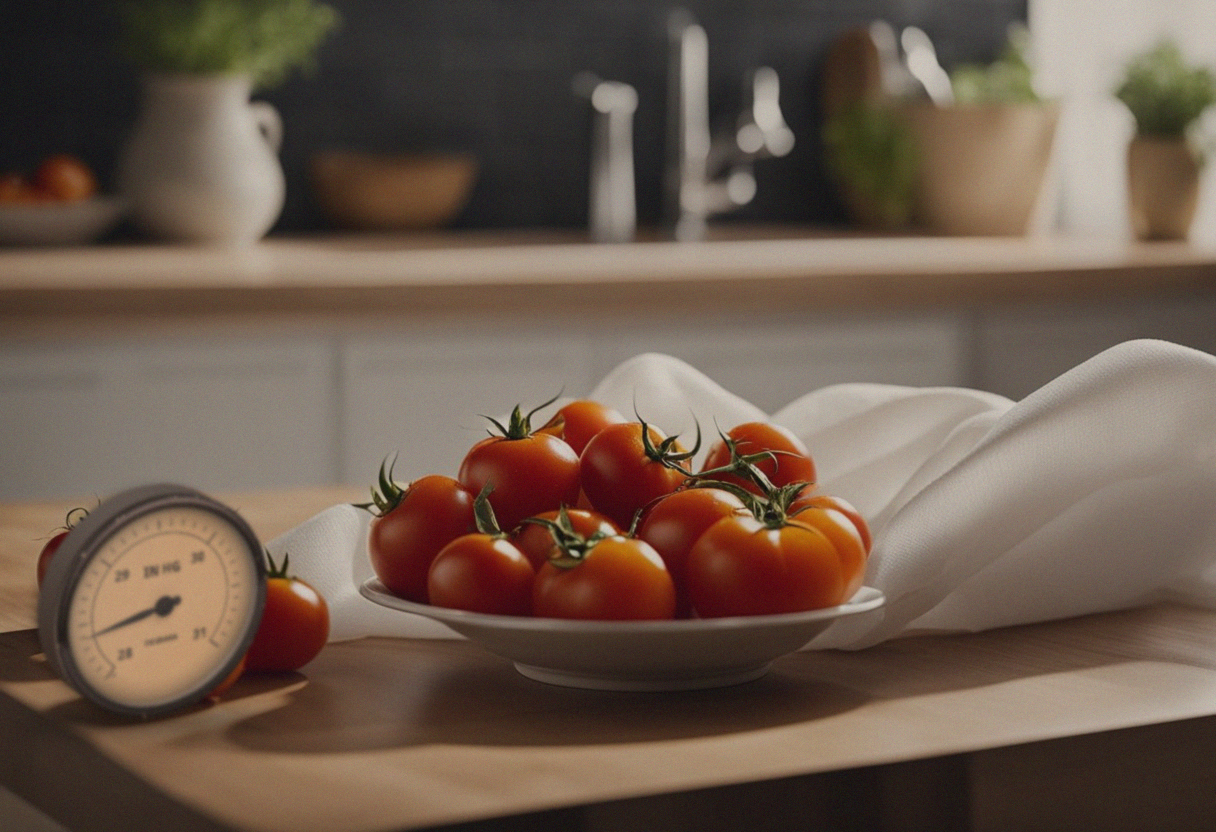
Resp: {"value": 28.4, "unit": "inHg"}
